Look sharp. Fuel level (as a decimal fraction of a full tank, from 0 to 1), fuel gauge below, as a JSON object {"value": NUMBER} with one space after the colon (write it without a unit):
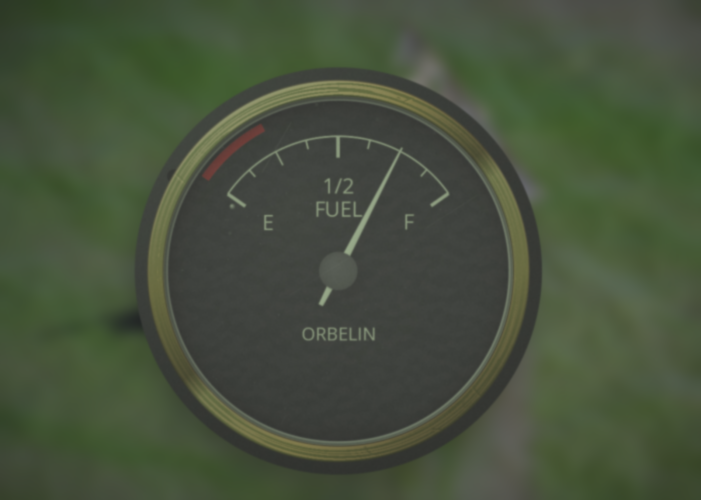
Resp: {"value": 0.75}
